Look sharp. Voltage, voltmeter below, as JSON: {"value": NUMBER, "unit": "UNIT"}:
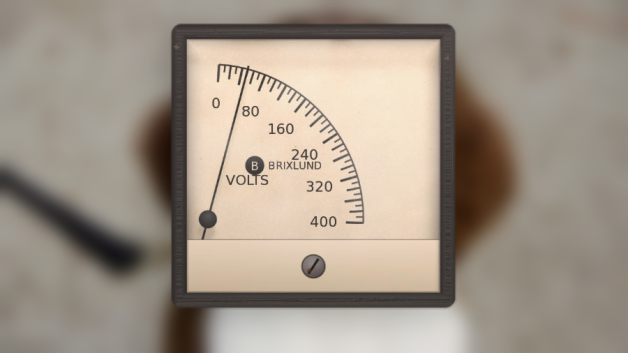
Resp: {"value": 50, "unit": "V"}
